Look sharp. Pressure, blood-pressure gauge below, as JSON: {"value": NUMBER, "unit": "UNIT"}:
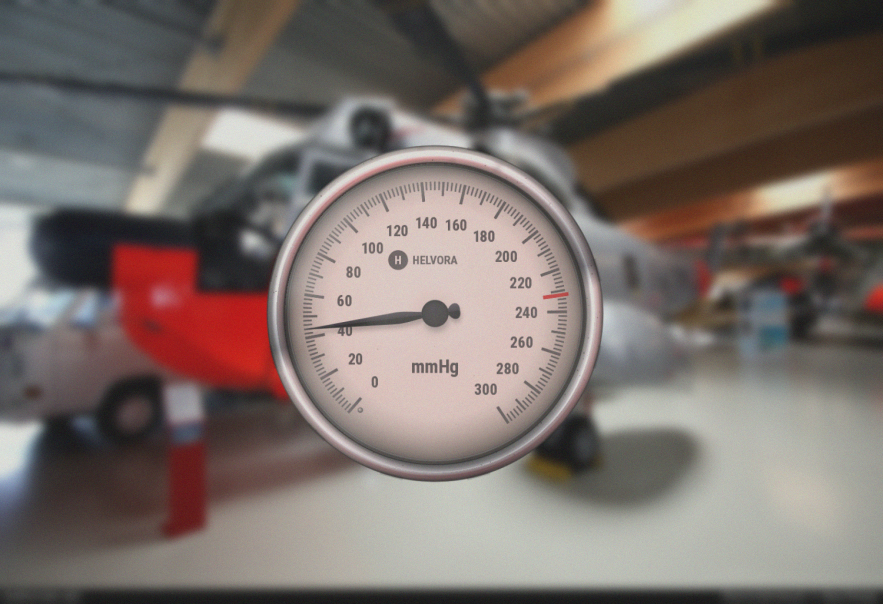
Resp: {"value": 44, "unit": "mmHg"}
